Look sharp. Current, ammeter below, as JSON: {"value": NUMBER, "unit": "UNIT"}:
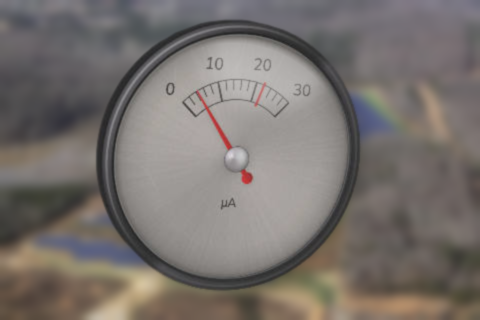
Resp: {"value": 4, "unit": "µA"}
